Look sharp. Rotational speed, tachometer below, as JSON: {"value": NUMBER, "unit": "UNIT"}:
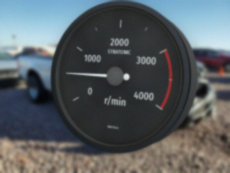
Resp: {"value": 500, "unit": "rpm"}
